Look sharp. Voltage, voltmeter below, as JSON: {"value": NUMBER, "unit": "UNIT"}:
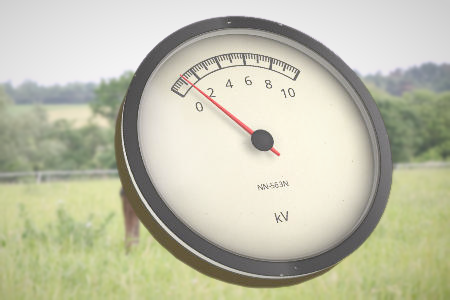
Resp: {"value": 1, "unit": "kV"}
